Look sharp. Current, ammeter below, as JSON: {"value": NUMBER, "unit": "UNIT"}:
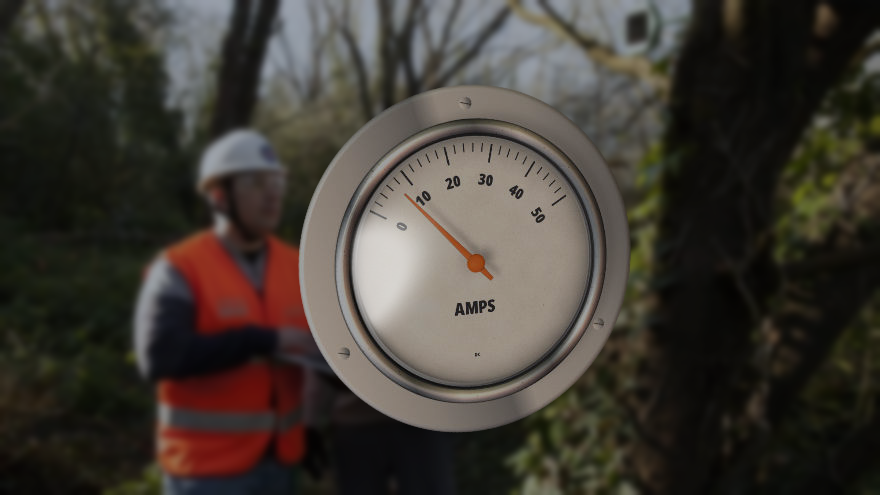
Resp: {"value": 7, "unit": "A"}
